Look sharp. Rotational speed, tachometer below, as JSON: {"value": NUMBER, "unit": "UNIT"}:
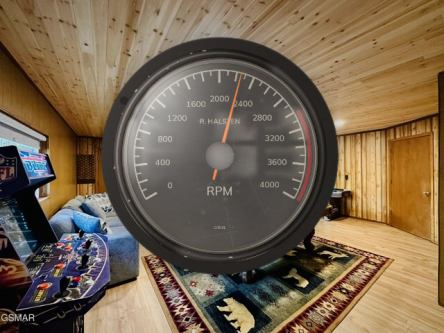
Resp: {"value": 2250, "unit": "rpm"}
